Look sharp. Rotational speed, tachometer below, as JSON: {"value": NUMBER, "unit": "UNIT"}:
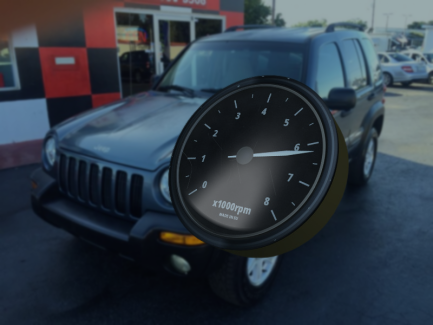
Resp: {"value": 6250, "unit": "rpm"}
